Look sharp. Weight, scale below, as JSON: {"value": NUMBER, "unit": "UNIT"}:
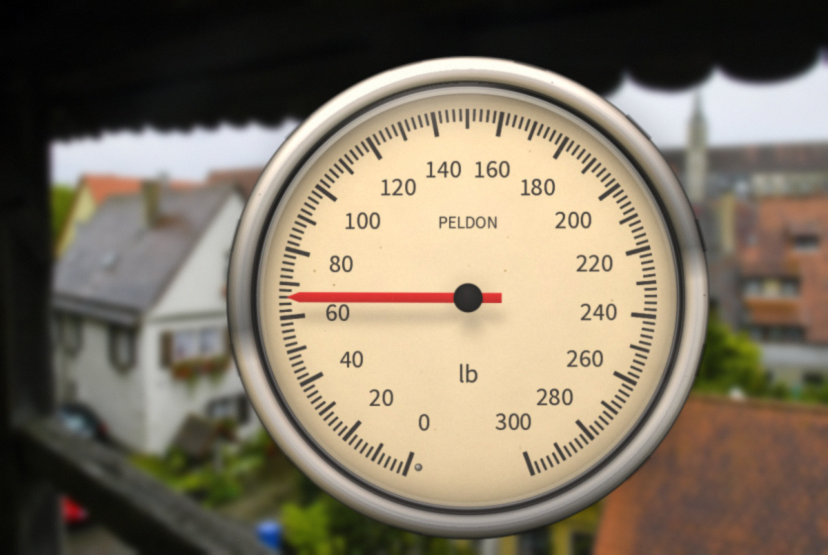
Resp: {"value": 66, "unit": "lb"}
